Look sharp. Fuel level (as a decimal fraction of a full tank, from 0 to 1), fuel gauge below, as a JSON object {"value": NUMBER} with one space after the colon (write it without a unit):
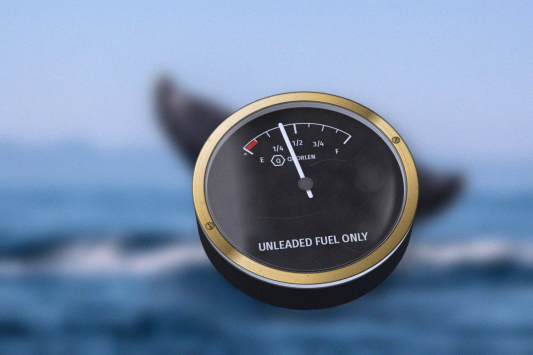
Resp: {"value": 0.375}
